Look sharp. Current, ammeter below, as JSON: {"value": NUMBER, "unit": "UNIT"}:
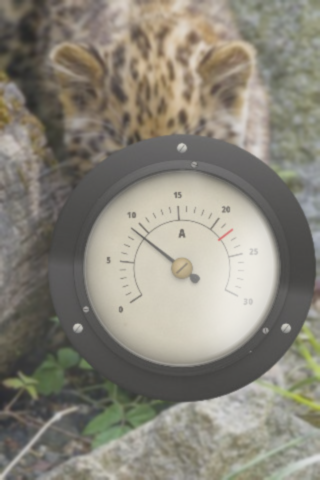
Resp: {"value": 9, "unit": "A"}
